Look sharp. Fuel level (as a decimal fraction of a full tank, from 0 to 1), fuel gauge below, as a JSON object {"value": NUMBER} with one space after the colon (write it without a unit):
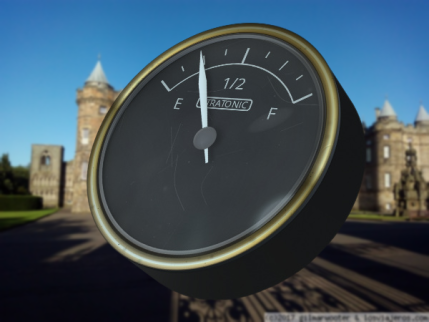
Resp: {"value": 0.25}
